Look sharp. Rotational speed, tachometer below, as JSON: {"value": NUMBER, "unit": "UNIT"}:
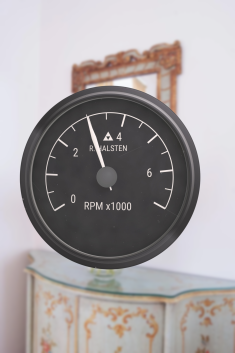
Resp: {"value": 3000, "unit": "rpm"}
